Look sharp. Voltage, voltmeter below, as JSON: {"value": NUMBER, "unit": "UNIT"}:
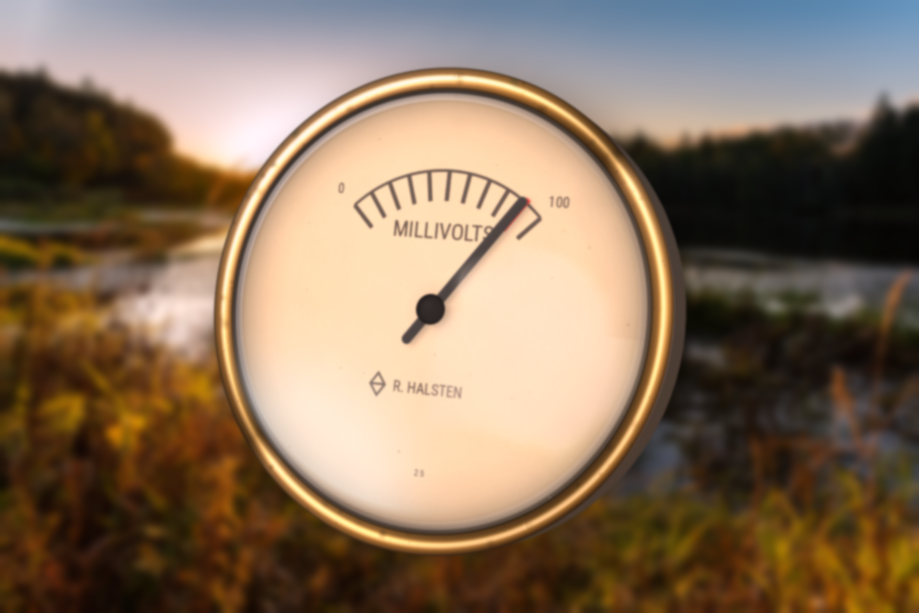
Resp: {"value": 90, "unit": "mV"}
